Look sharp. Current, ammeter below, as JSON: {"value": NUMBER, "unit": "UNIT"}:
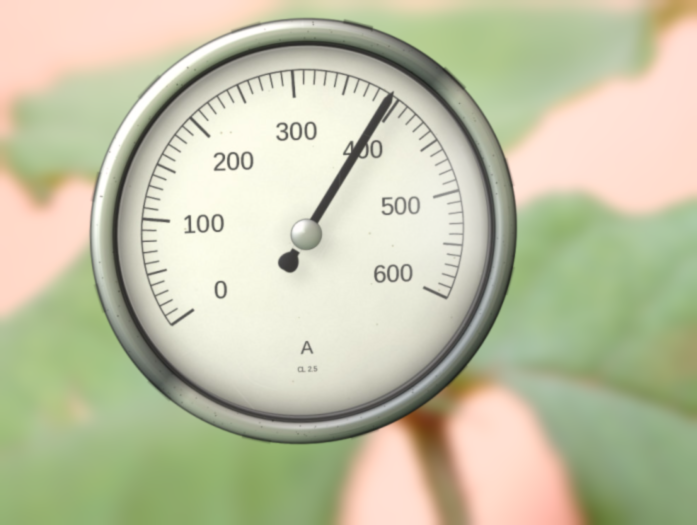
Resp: {"value": 390, "unit": "A"}
